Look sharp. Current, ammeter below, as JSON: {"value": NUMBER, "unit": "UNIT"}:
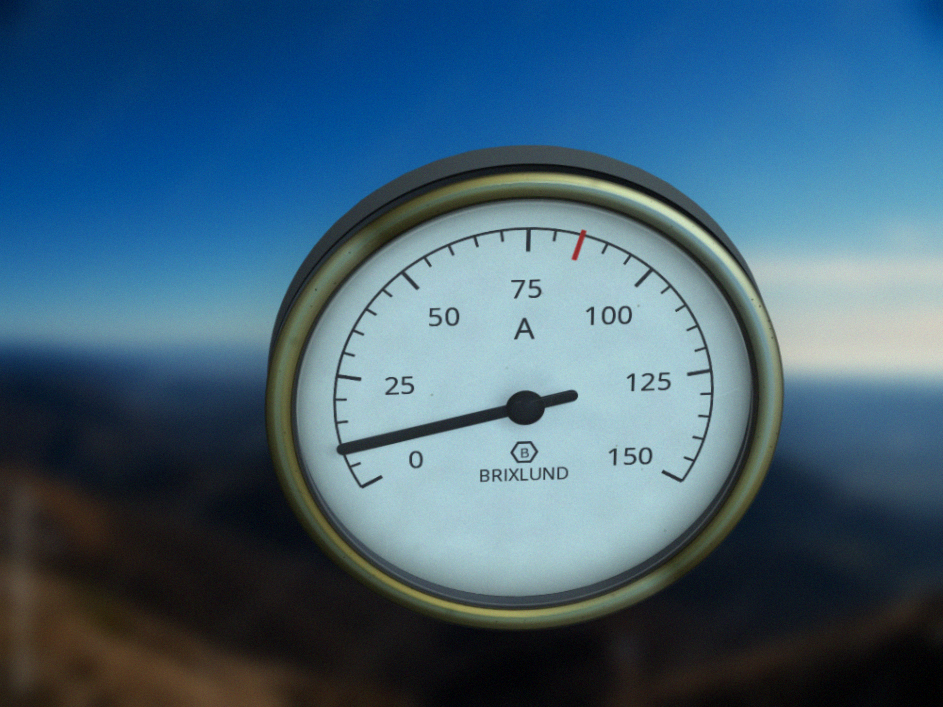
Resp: {"value": 10, "unit": "A"}
